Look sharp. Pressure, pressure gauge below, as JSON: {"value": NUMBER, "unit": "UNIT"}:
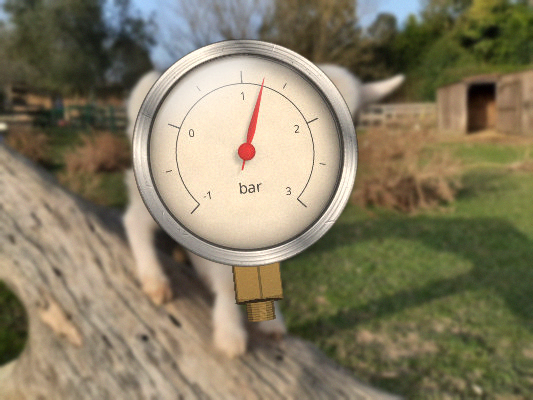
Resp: {"value": 1.25, "unit": "bar"}
